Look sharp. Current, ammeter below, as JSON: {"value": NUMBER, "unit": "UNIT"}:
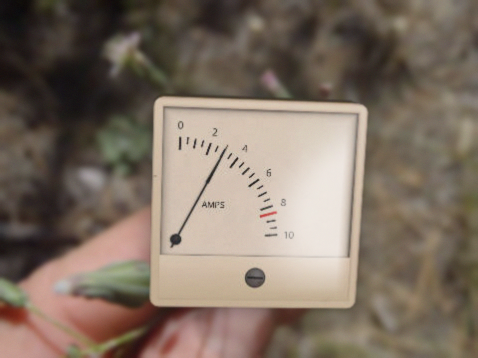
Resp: {"value": 3, "unit": "A"}
